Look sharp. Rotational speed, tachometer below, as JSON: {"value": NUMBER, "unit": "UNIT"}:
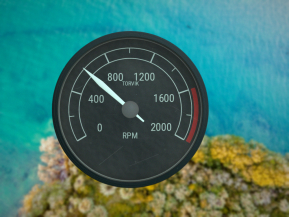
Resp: {"value": 600, "unit": "rpm"}
